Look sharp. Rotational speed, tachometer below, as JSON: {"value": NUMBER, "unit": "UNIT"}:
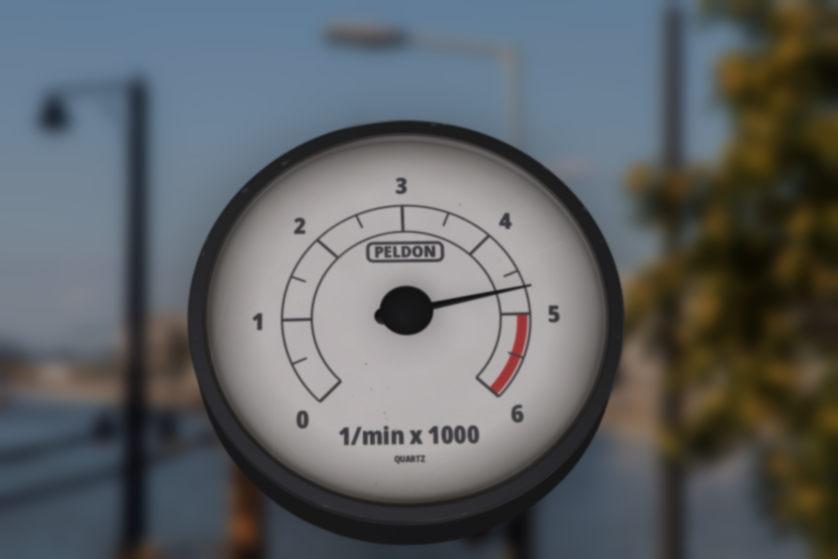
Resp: {"value": 4750, "unit": "rpm"}
